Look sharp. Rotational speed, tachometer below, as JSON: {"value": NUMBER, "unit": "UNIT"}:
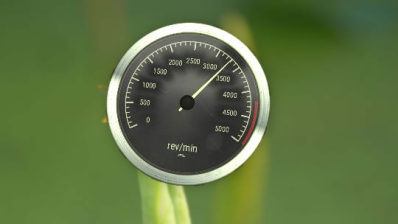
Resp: {"value": 3300, "unit": "rpm"}
